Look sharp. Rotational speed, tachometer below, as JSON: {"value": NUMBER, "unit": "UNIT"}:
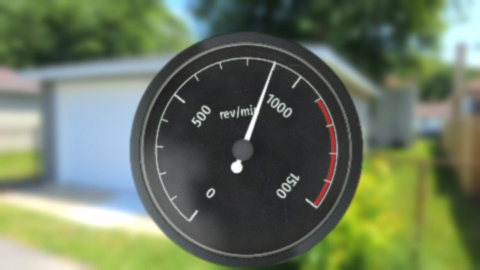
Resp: {"value": 900, "unit": "rpm"}
